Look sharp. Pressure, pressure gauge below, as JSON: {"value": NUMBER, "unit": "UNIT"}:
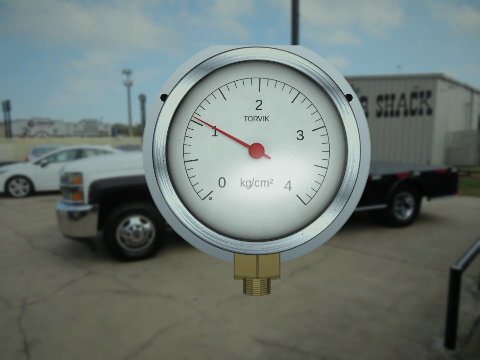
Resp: {"value": 1.05, "unit": "kg/cm²"}
